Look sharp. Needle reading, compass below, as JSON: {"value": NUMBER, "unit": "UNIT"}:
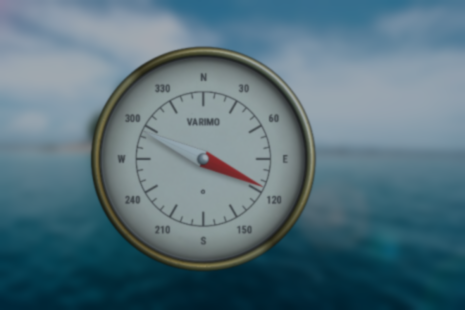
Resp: {"value": 115, "unit": "°"}
